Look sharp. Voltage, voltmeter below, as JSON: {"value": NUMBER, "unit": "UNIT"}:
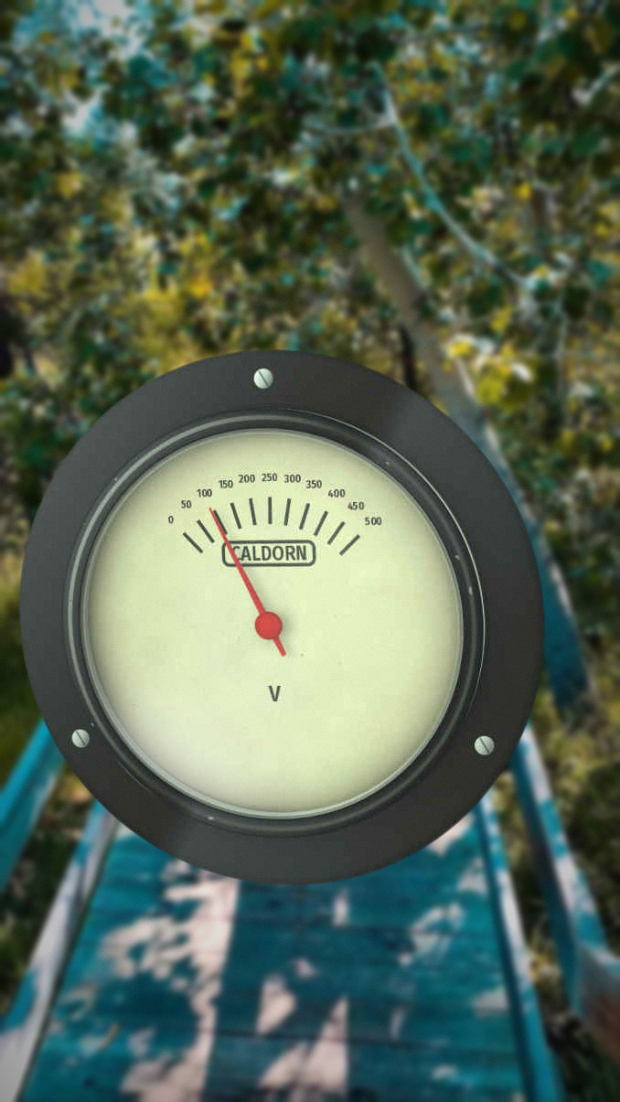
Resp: {"value": 100, "unit": "V"}
